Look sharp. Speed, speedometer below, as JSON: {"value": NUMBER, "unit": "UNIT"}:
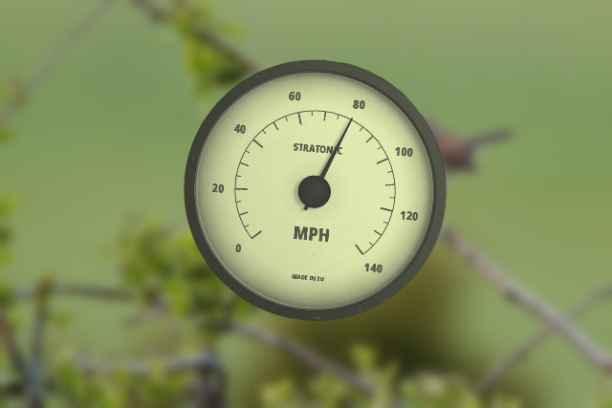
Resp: {"value": 80, "unit": "mph"}
